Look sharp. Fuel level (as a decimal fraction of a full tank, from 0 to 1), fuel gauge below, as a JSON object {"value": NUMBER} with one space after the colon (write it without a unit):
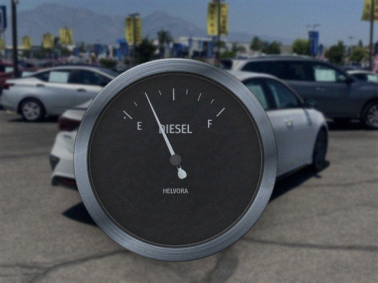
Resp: {"value": 0.25}
